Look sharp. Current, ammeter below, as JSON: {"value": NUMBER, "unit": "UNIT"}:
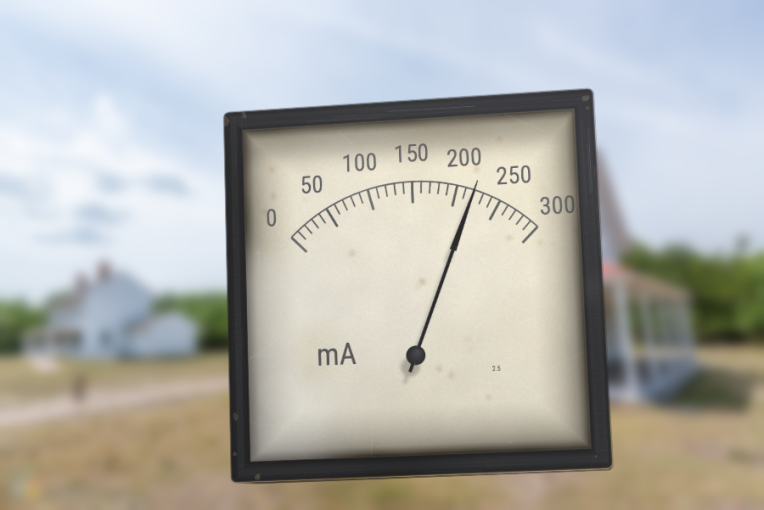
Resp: {"value": 220, "unit": "mA"}
